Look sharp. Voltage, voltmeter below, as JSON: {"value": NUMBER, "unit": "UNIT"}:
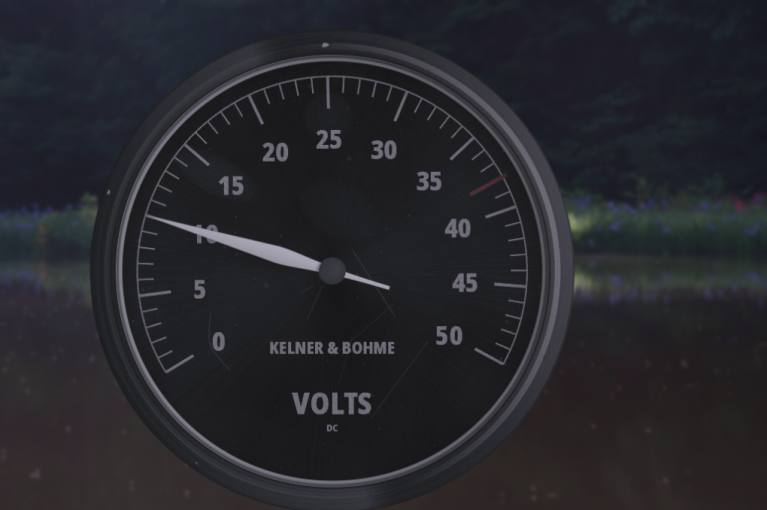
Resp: {"value": 10, "unit": "V"}
